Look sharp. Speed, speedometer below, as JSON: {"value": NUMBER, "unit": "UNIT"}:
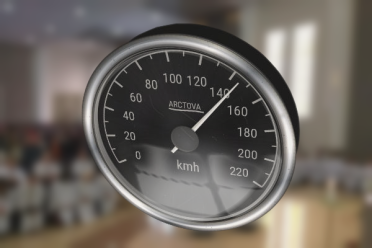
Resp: {"value": 145, "unit": "km/h"}
